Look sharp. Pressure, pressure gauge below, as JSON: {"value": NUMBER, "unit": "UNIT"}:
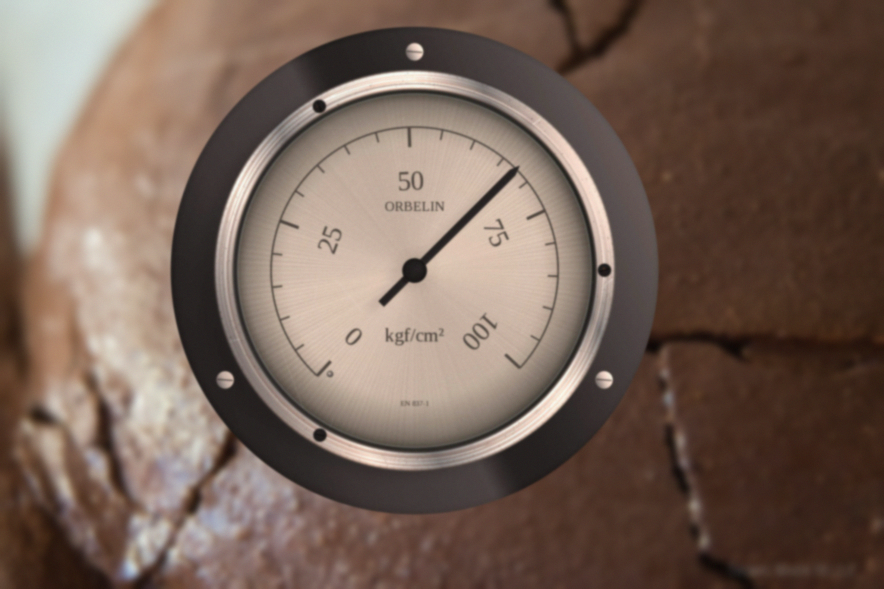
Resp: {"value": 67.5, "unit": "kg/cm²"}
